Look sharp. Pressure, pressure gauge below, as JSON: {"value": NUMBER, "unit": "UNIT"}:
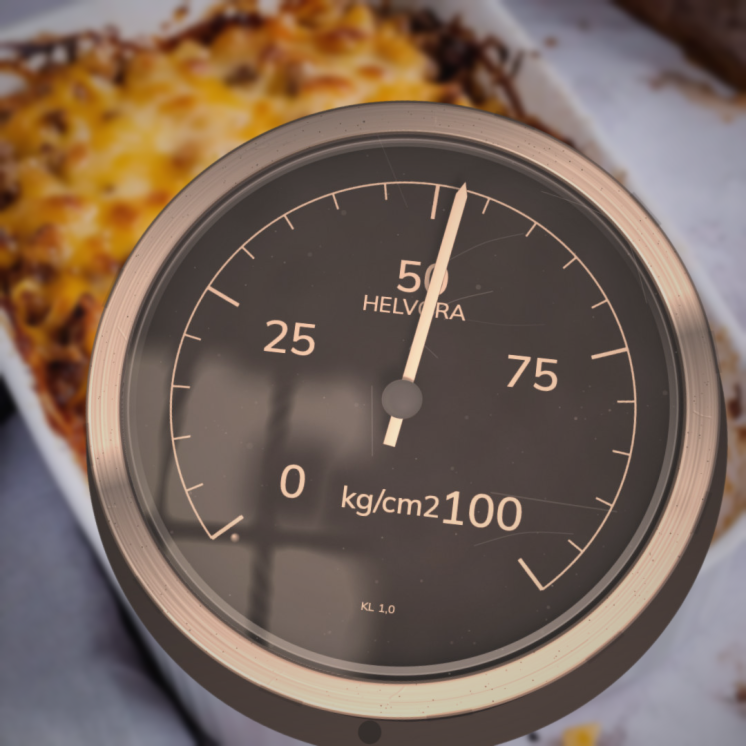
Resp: {"value": 52.5, "unit": "kg/cm²"}
